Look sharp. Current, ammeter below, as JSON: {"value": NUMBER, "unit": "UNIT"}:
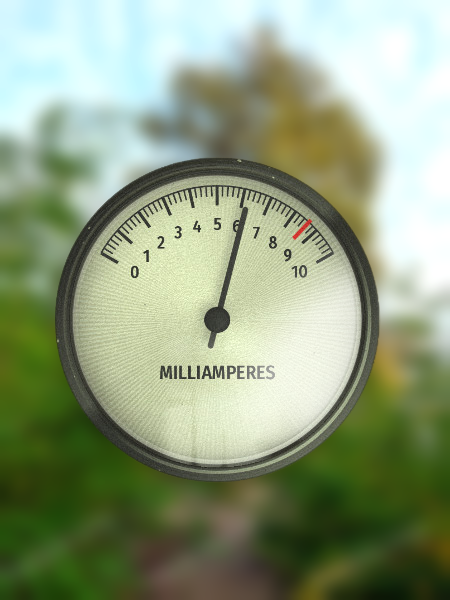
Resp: {"value": 6.2, "unit": "mA"}
